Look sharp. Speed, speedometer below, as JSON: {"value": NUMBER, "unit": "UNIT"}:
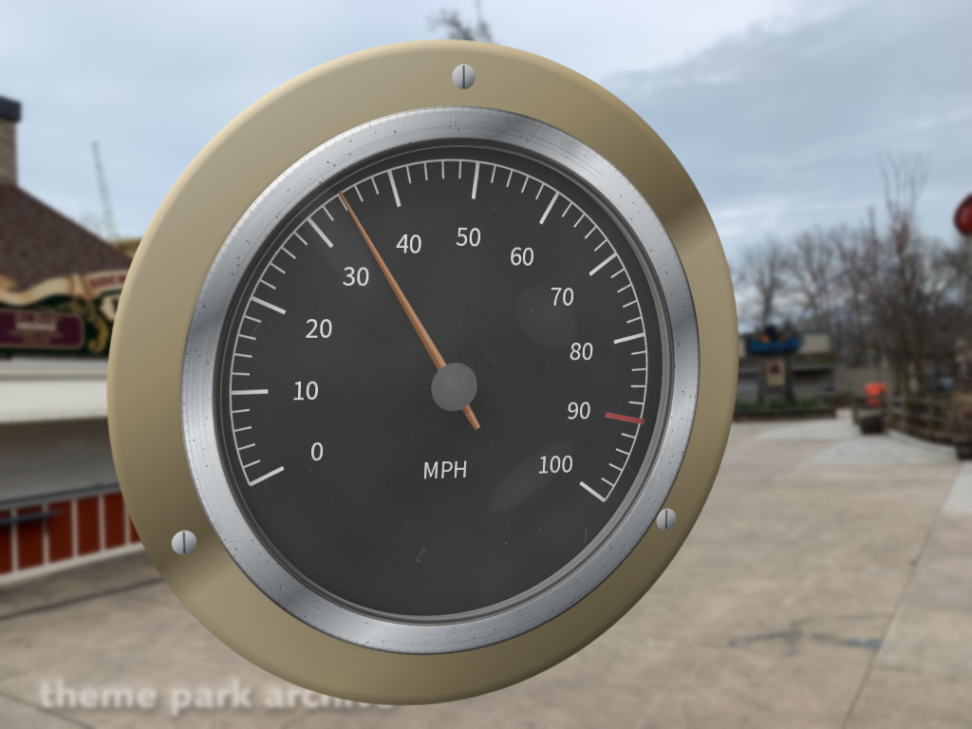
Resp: {"value": 34, "unit": "mph"}
